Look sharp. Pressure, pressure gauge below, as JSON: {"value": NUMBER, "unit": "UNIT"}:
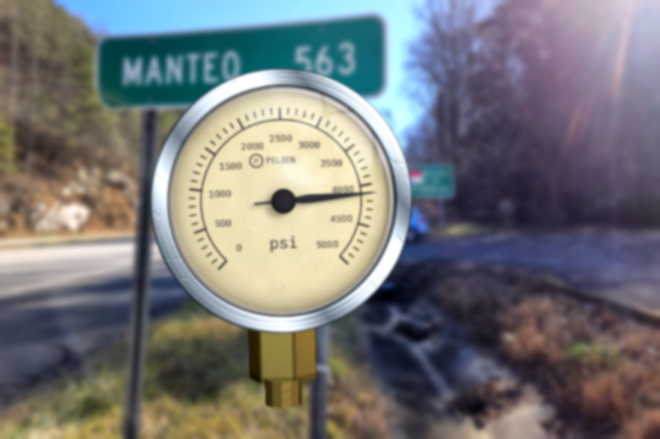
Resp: {"value": 4100, "unit": "psi"}
